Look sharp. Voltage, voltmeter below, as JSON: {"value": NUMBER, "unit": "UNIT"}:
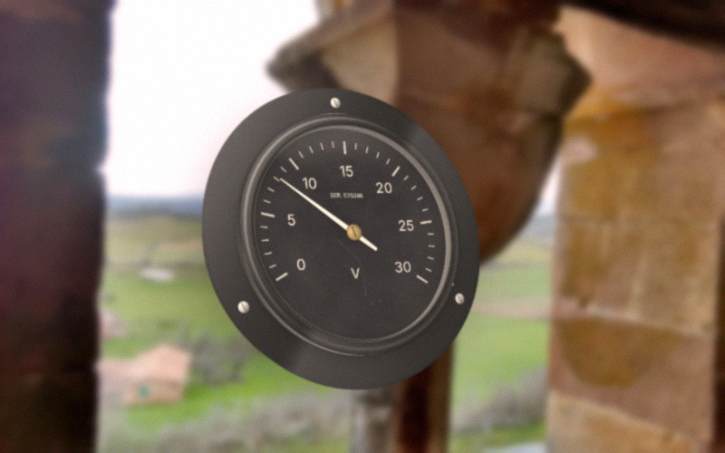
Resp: {"value": 8, "unit": "V"}
